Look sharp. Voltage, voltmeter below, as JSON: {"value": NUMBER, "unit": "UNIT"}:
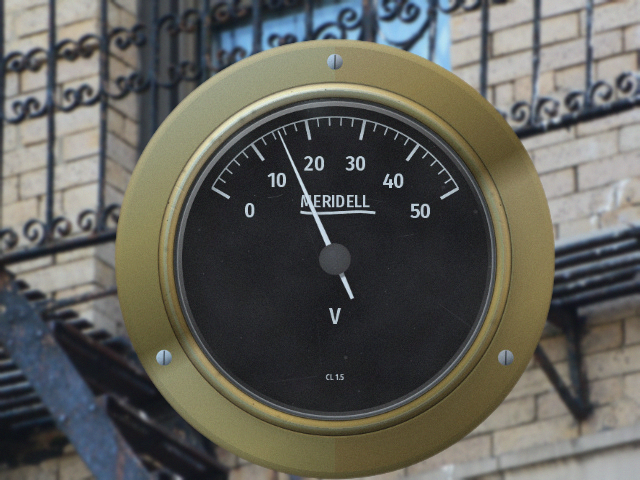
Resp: {"value": 15, "unit": "V"}
